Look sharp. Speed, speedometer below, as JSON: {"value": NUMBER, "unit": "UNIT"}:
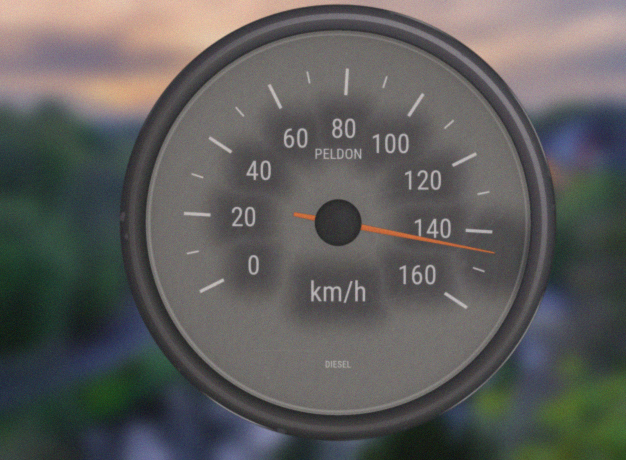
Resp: {"value": 145, "unit": "km/h"}
